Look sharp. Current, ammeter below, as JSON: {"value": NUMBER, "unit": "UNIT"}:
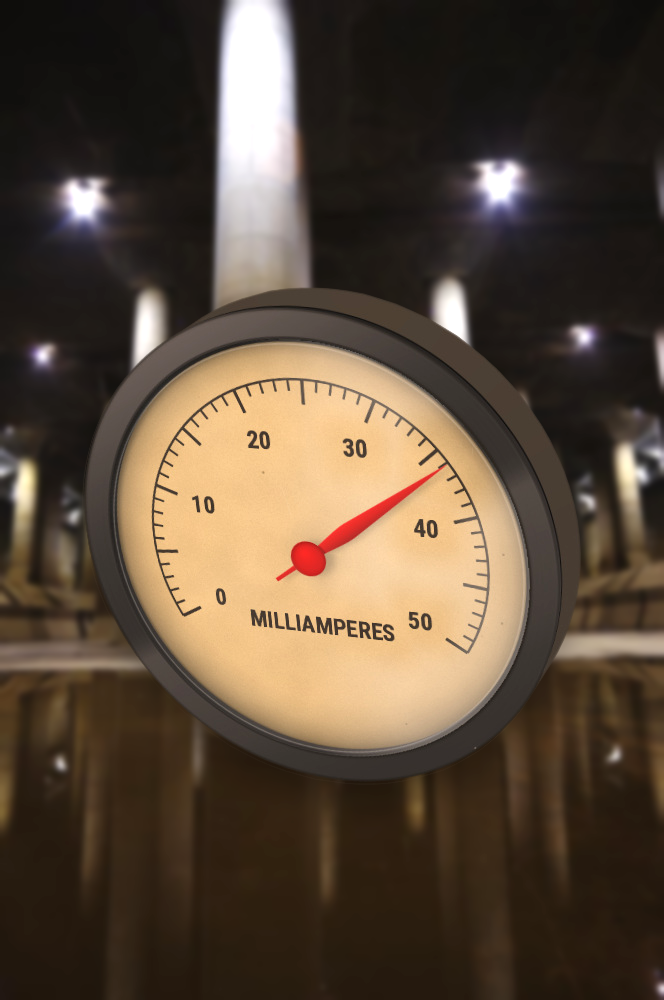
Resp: {"value": 36, "unit": "mA"}
